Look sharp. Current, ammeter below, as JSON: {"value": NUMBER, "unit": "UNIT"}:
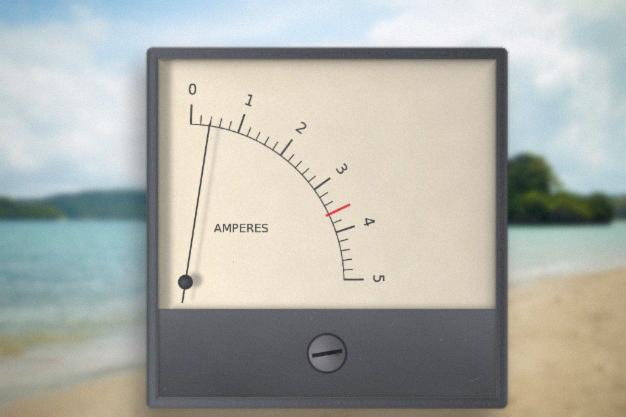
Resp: {"value": 0.4, "unit": "A"}
